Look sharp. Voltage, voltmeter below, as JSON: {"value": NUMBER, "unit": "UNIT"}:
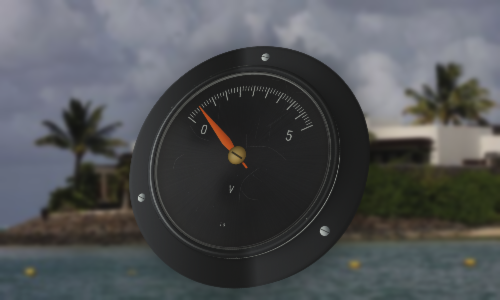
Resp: {"value": 0.5, "unit": "V"}
